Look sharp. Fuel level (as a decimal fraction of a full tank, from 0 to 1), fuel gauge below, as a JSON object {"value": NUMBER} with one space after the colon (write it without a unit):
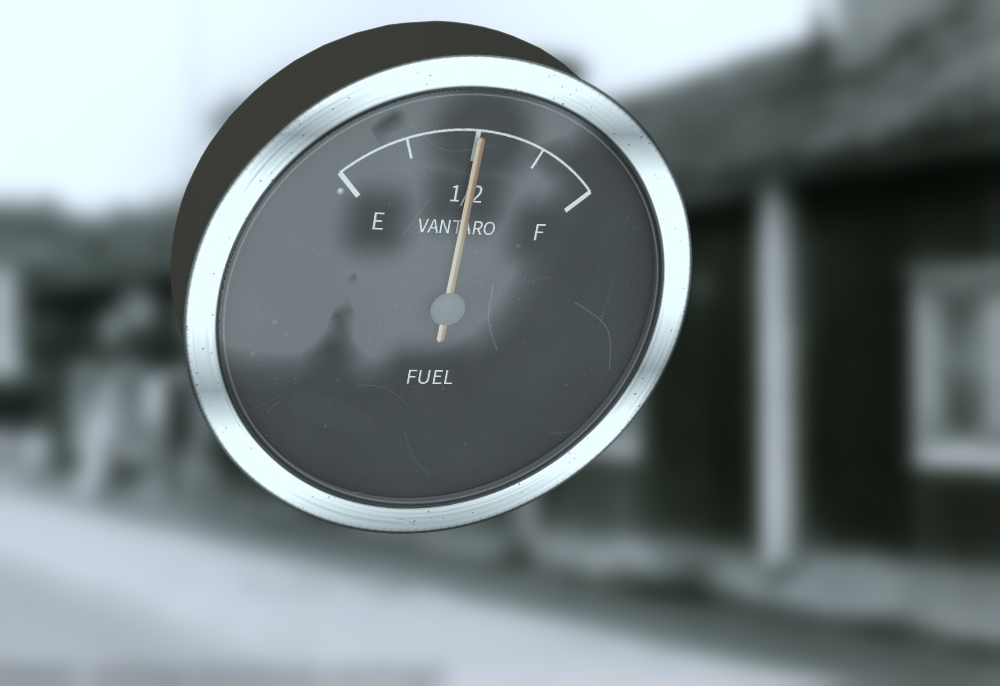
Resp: {"value": 0.5}
